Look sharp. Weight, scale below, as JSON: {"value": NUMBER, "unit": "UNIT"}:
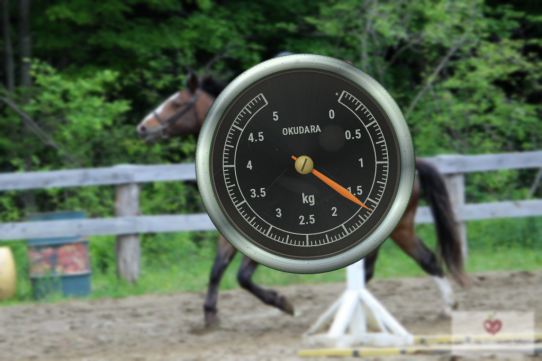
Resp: {"value": 1.6, "unit": "kg"}
